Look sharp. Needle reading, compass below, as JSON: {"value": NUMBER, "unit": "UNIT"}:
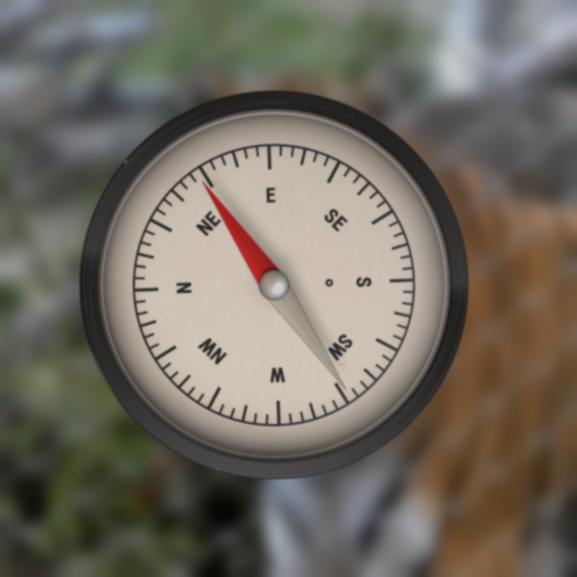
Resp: {"value": 57.5, "unit": "°"}
